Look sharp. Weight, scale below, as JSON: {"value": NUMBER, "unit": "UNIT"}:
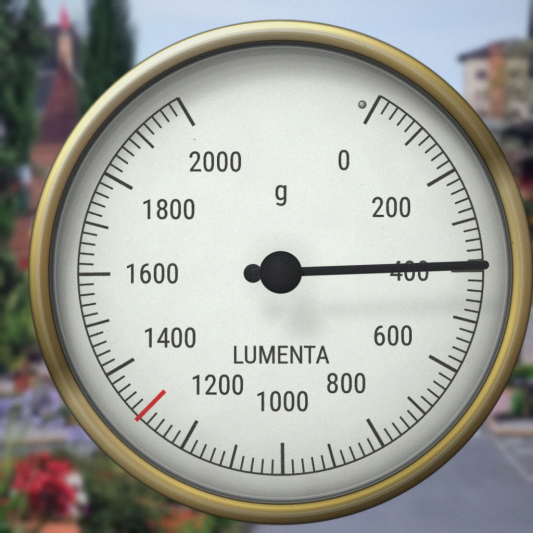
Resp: {"value": 390, "unit": "g"}
